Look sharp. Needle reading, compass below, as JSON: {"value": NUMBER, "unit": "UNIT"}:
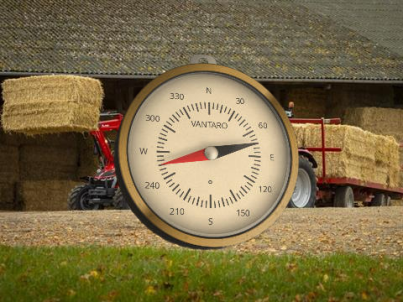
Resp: {"value": 255, "unit": "°"}
